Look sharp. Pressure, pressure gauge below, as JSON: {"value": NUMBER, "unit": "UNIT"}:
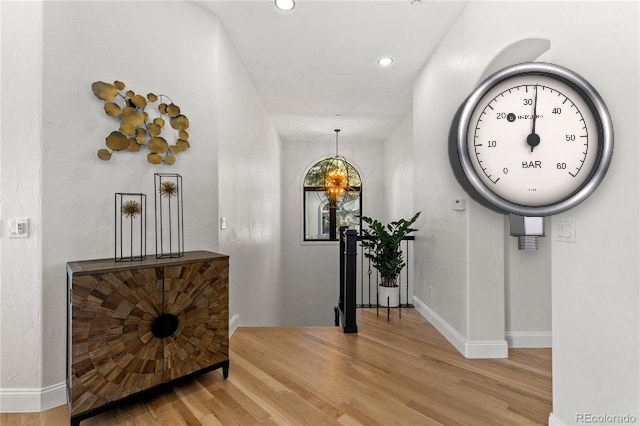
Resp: {"value": 32, "unit": "bar"}
